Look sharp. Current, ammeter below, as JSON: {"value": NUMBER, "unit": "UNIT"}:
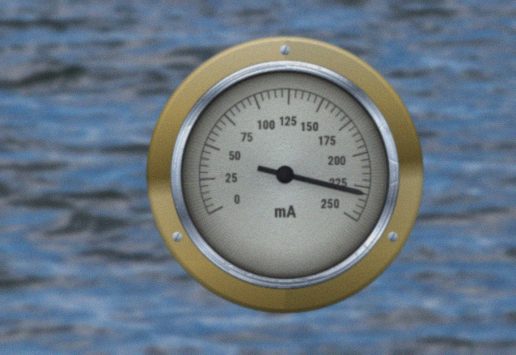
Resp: {"value": 230, "unit": "mA"}
